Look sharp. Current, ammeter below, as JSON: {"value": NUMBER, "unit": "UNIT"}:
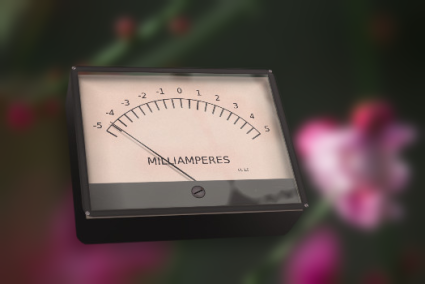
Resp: {"value": -4.5, "unit": "mA"}
